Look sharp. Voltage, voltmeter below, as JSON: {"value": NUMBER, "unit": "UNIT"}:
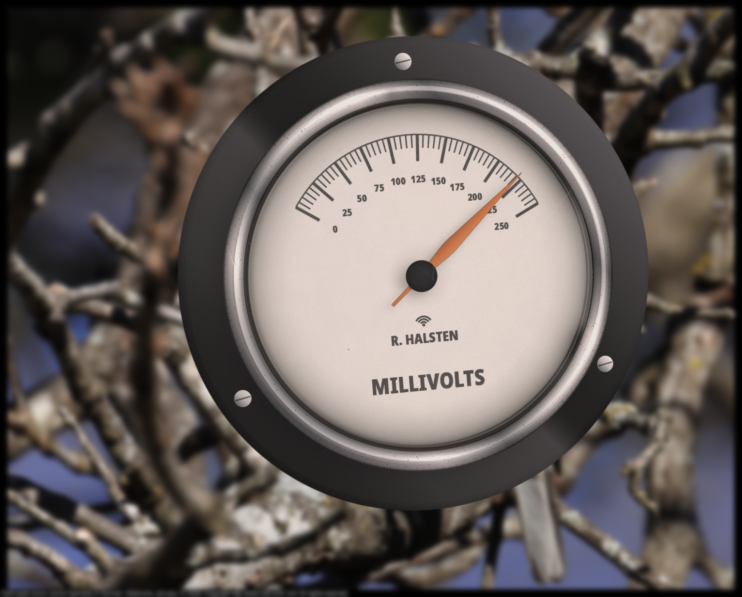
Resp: {"value": 220, "unit": "mV"}
